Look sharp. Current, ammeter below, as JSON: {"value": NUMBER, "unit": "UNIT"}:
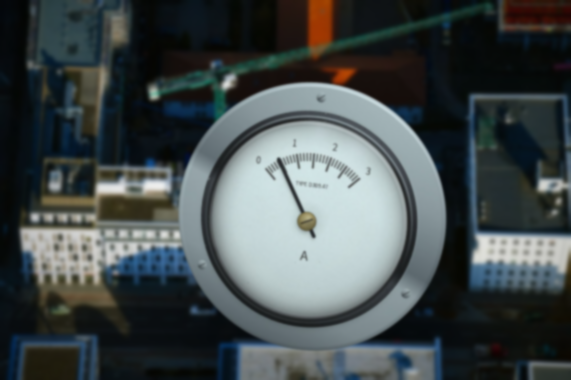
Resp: {"value": 0.5, "unit": "A"}
